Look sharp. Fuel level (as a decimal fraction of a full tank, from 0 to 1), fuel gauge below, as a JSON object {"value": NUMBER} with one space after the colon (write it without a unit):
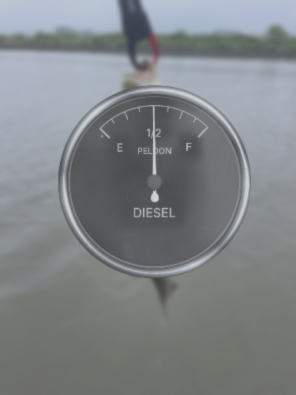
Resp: {"value": 0.5}
